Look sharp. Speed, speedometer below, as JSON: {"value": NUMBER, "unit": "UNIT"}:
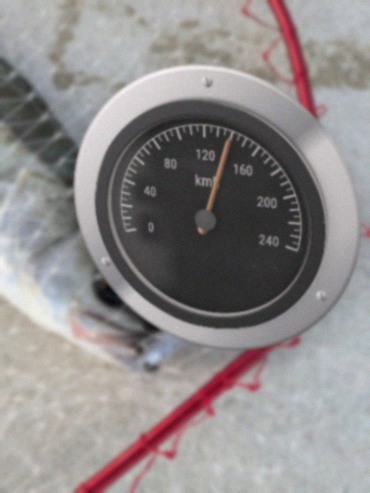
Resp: {"value": 140, "unit": "km/h"}
